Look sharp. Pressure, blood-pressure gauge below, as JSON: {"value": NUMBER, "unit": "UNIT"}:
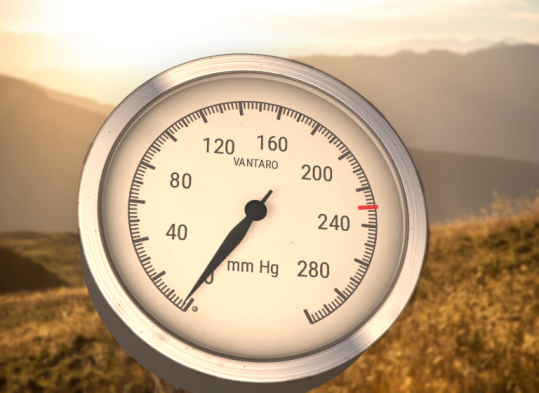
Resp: {"value": 2, "unit": "mmHg"}
